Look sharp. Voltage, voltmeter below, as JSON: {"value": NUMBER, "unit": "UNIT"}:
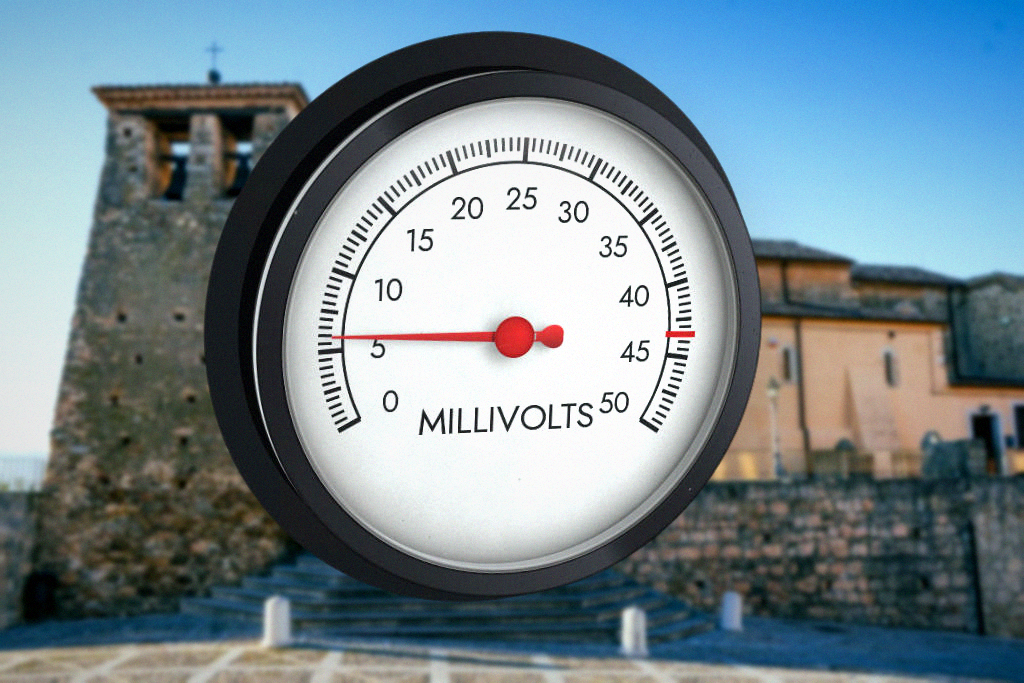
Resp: {"value": 6, "unit": "mV"}
